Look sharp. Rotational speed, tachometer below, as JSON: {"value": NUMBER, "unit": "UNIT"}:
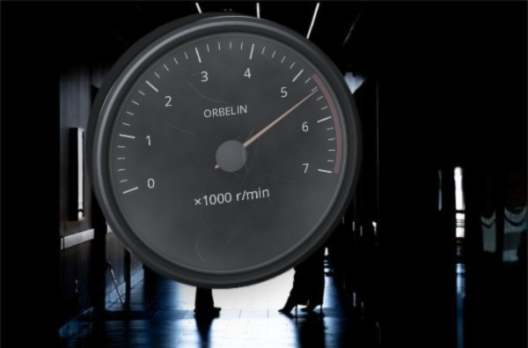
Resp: {"value": 5400, "unit": "rpm"}
